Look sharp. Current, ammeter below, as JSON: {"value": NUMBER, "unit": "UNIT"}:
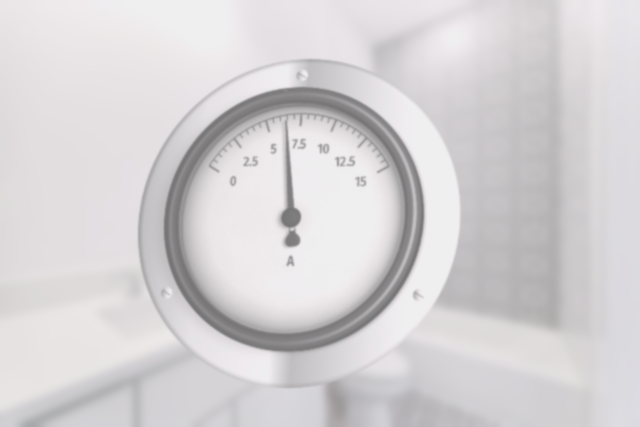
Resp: {"value": 6.5, "unit": "A"}
